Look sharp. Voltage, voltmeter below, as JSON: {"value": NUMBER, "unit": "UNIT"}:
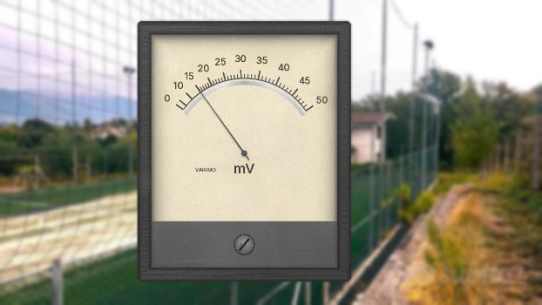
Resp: {"value": 15, "unit": "mV"}
